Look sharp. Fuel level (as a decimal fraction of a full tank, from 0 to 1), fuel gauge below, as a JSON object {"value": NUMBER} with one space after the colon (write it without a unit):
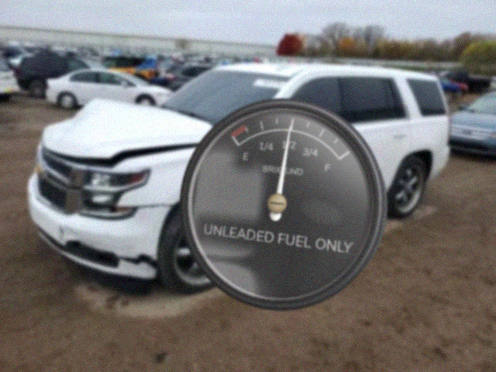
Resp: {"value": 0.5}
